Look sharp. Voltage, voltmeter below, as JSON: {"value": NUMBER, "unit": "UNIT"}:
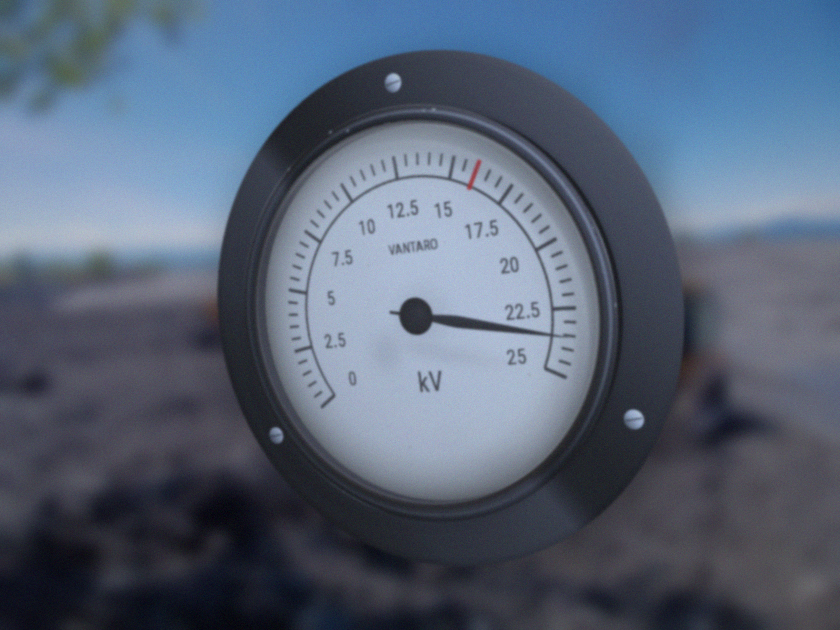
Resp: {"value": 23.5, "unit": "kV"}
